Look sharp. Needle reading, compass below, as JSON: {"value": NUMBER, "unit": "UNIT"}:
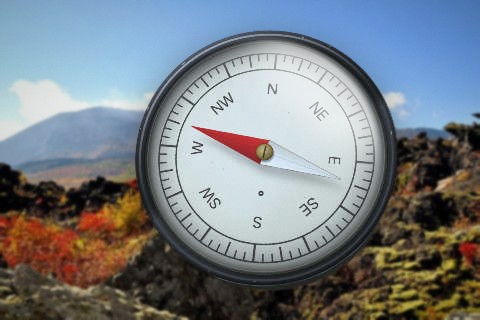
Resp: {"value": 285, "unit": "°"}
